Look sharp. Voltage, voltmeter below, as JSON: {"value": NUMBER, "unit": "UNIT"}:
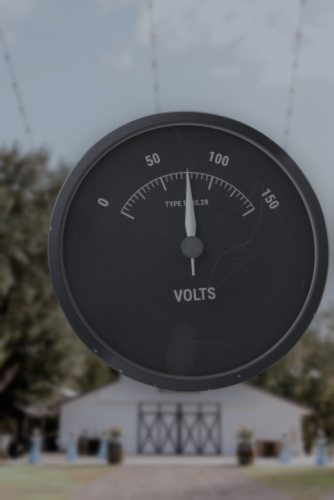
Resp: {"value": 75, "unit": "V"}
